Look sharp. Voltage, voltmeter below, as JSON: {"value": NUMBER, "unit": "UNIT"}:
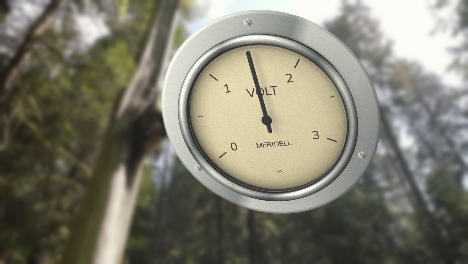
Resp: {"value": 1.5, "unit": "V"}
